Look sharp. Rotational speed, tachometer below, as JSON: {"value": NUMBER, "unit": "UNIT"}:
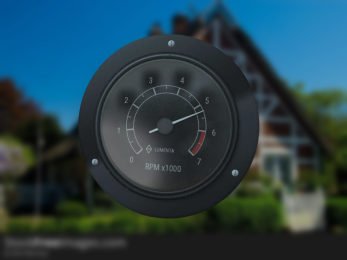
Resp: {"value": 5250, "unit": "rpm"}
